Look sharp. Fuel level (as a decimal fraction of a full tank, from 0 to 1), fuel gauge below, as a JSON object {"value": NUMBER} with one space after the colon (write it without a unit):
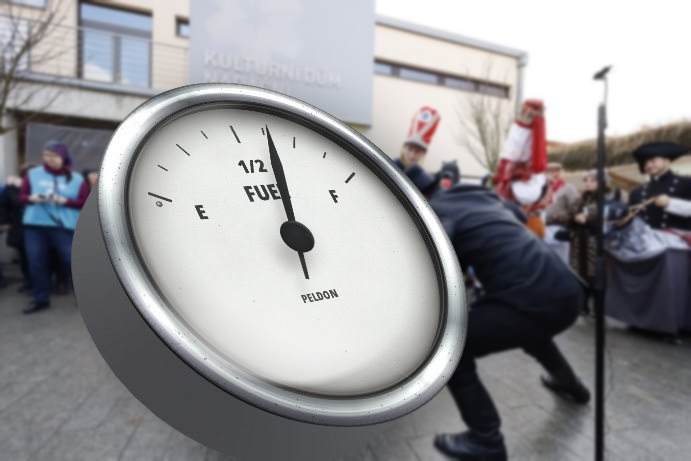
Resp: {"value": 0.625}
